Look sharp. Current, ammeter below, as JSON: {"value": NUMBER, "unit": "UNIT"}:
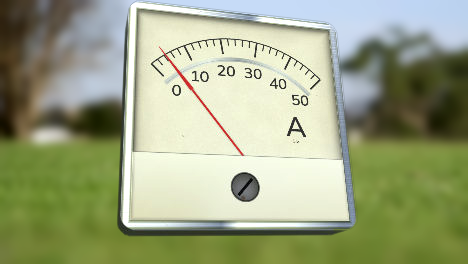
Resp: {"value": 4, "unit": "A"}
